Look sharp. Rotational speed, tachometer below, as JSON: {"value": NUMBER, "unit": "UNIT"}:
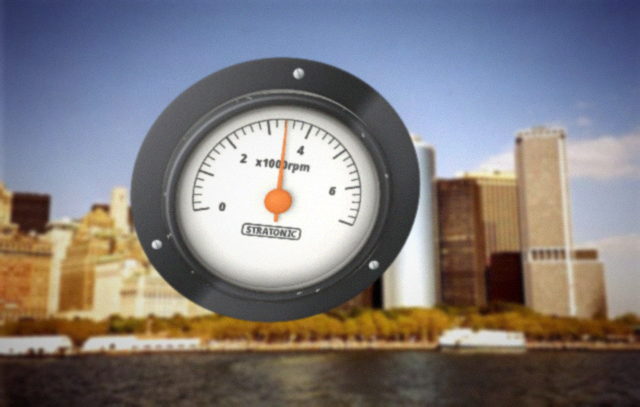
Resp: {"value": 3400, "unit": "rpm"}
